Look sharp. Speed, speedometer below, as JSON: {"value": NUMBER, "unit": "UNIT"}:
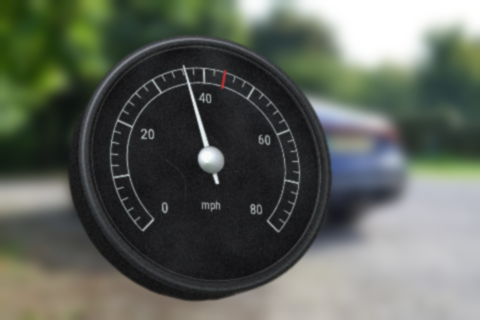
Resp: {"value": 36, "unit": "mph"}
